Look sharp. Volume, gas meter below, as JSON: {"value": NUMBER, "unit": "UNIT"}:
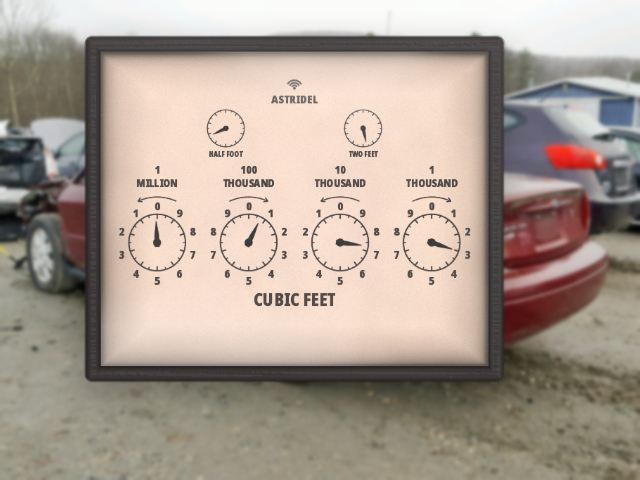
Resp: {"value": 7300, "unit": "ft³"}
